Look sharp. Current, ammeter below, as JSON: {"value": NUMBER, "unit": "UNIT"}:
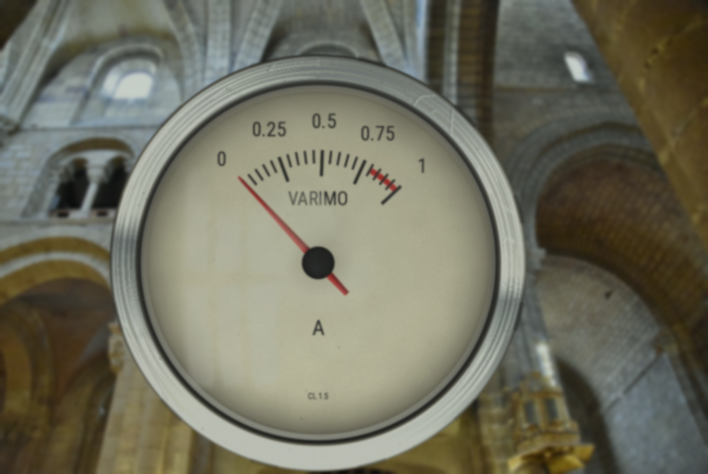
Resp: {"value": 0, "unit": "A"}
